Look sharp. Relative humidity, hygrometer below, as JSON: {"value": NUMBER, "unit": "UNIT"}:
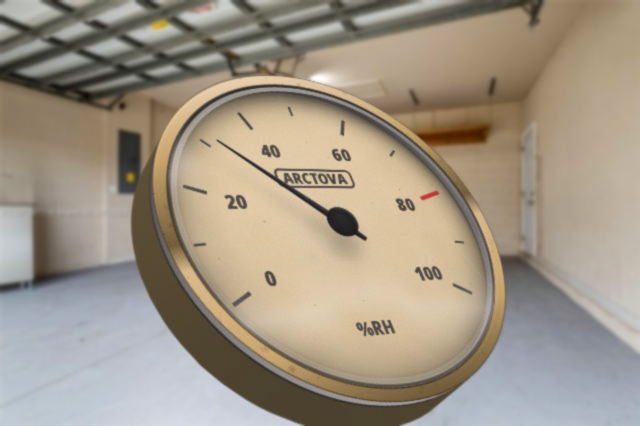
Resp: {"value": 30, "unit": "%"}
